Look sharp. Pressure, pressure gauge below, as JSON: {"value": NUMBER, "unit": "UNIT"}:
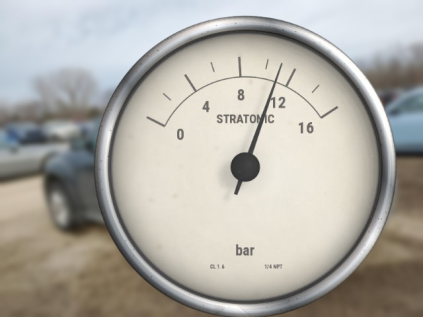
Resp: {"value": 11, "unit": "bar"}
